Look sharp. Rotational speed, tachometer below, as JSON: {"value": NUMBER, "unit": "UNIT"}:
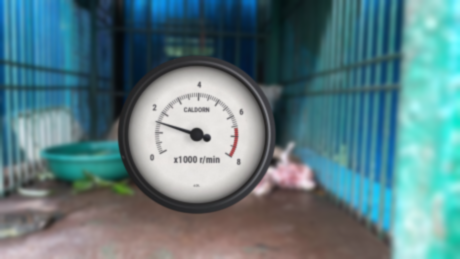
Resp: {"value": 1500, "unit": "rpm"}
